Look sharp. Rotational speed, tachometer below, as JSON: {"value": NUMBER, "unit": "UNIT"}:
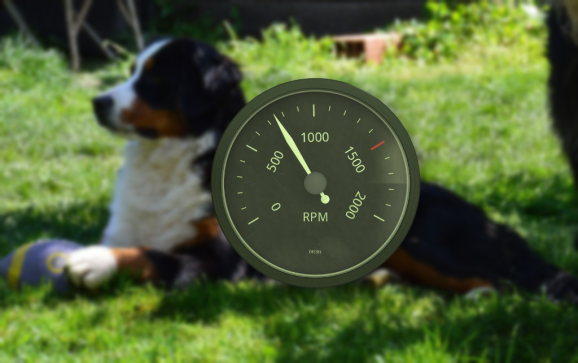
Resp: {"value": 750, "unit": "rpm"}
